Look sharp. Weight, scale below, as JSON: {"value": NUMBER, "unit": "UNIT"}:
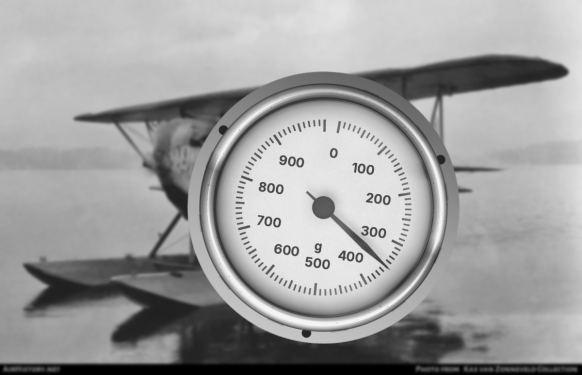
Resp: {"value": 350, "unit": "g"}
